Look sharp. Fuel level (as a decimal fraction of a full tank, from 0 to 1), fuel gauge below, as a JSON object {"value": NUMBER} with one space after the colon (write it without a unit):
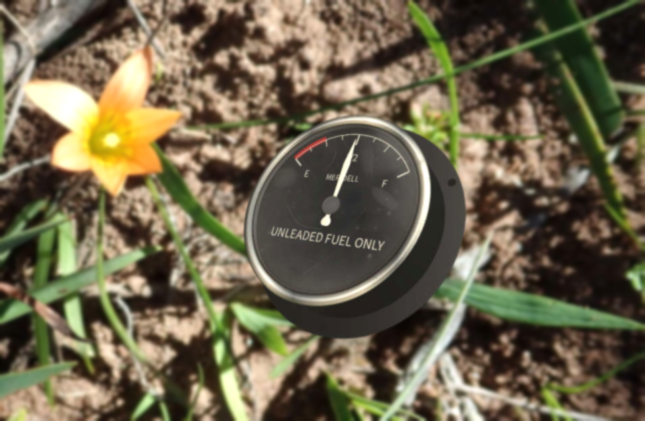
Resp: {"value": 0.5}
